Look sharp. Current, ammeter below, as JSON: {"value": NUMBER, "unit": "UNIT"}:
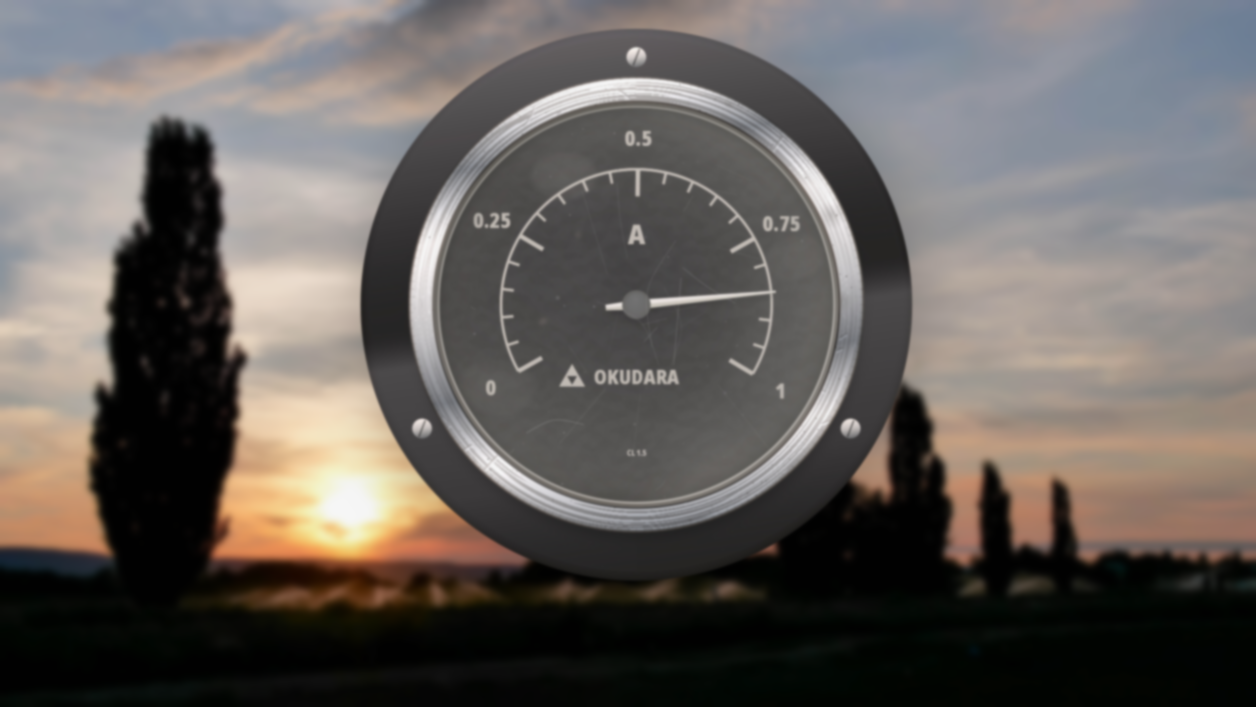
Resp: {"value": 0.85, "unit": "A"}
